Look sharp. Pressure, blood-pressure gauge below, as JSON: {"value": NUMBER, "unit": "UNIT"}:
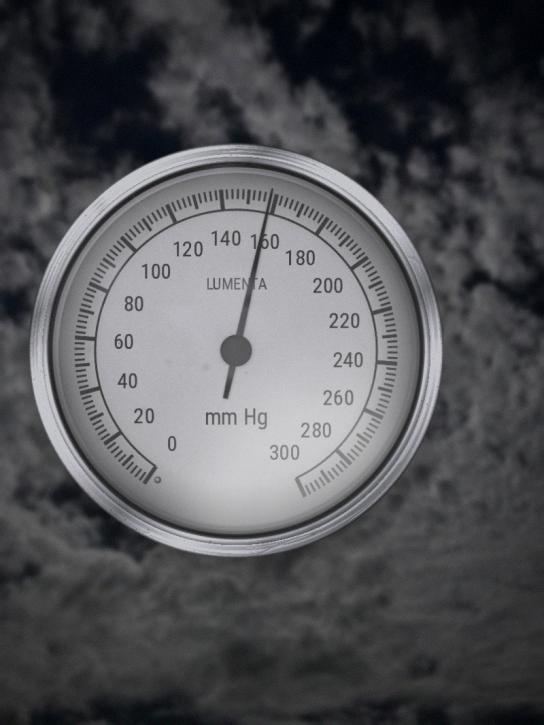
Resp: {"value": 158, "unit": "mmHg"}
